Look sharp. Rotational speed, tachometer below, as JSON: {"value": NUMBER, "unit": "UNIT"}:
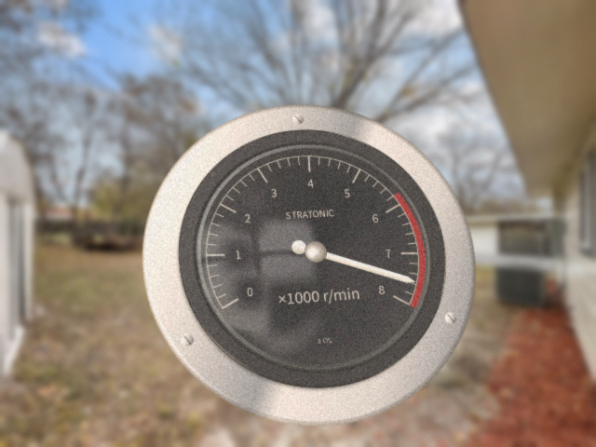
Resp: {"value": 7600, "unit": "rpm"}
